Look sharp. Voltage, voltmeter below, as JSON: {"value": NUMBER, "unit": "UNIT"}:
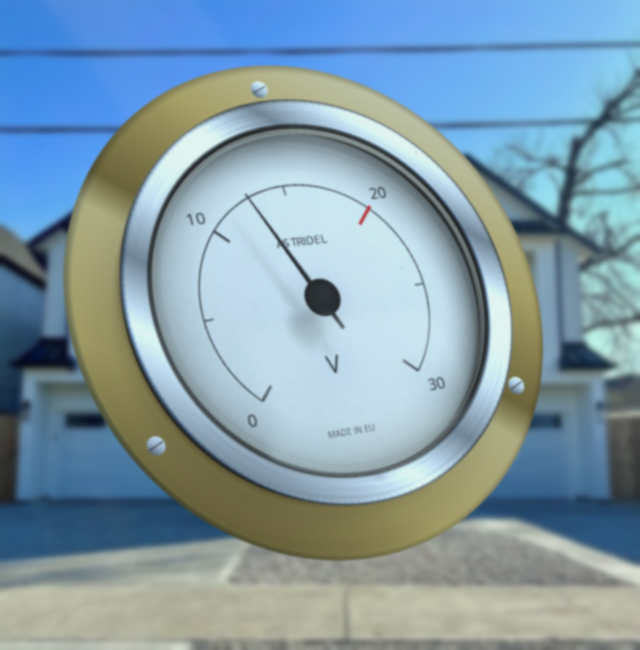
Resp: {"value": 12.5, "unit": "V"}
